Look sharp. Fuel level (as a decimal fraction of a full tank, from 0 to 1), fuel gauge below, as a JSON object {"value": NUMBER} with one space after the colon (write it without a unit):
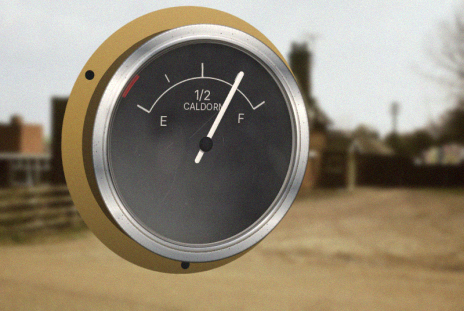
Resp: {"value": 0.75}
